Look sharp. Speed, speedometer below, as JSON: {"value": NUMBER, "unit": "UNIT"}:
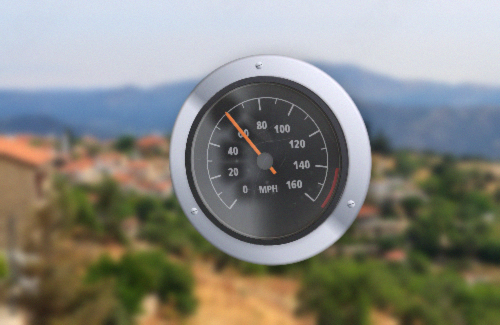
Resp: {"value": 60, "unit": "mph"}
